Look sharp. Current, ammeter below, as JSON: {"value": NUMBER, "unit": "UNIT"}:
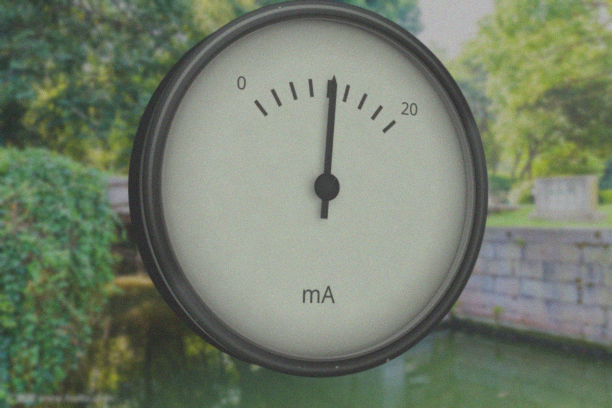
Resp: {"value": 10, "unit": "mA"}
